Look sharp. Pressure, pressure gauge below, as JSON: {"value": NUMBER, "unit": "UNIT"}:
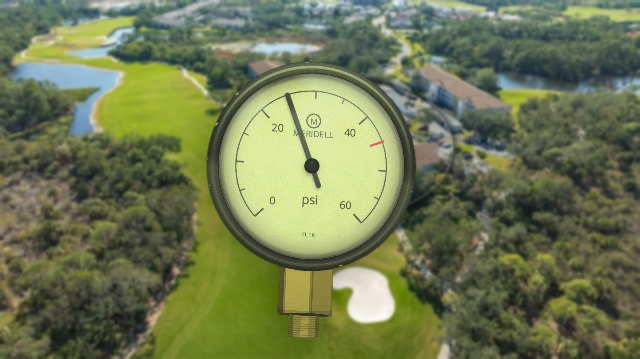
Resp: {"value": 25, "unit": "psi"}
